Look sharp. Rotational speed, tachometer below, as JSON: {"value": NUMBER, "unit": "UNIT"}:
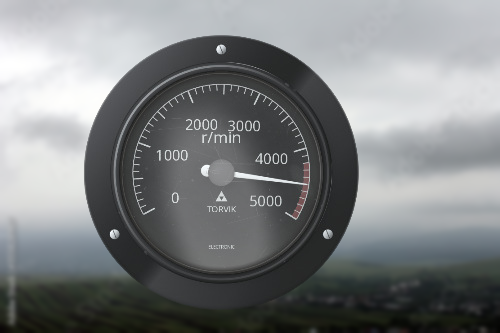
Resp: {"value": 4500, "unit": "rpm"}
